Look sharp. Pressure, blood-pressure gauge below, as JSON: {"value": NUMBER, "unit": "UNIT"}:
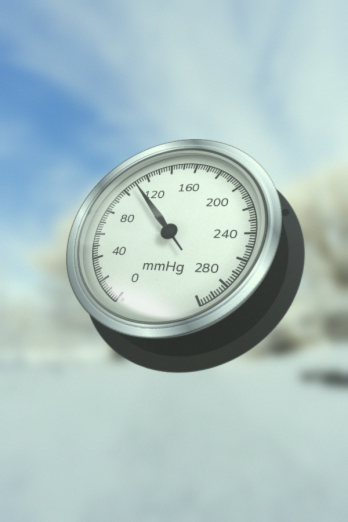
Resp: {"value": 110, "unit": "mmHg"}
